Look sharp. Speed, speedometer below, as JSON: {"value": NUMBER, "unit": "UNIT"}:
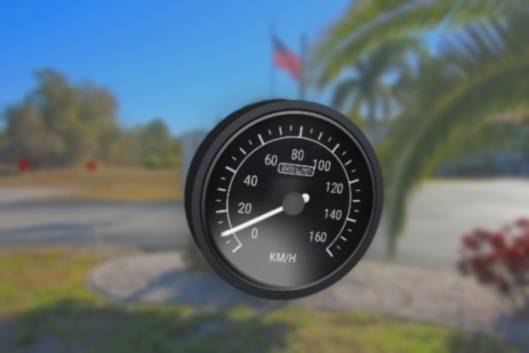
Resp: {"value": 10, "unit": "km/h"}
